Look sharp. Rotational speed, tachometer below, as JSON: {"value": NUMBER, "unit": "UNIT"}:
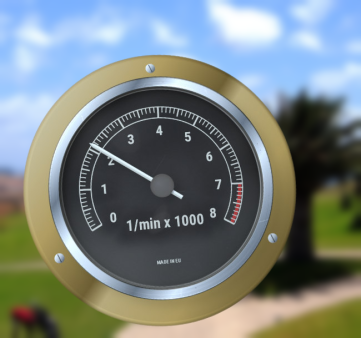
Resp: {"value": 2100, "unit": "rpm"}
